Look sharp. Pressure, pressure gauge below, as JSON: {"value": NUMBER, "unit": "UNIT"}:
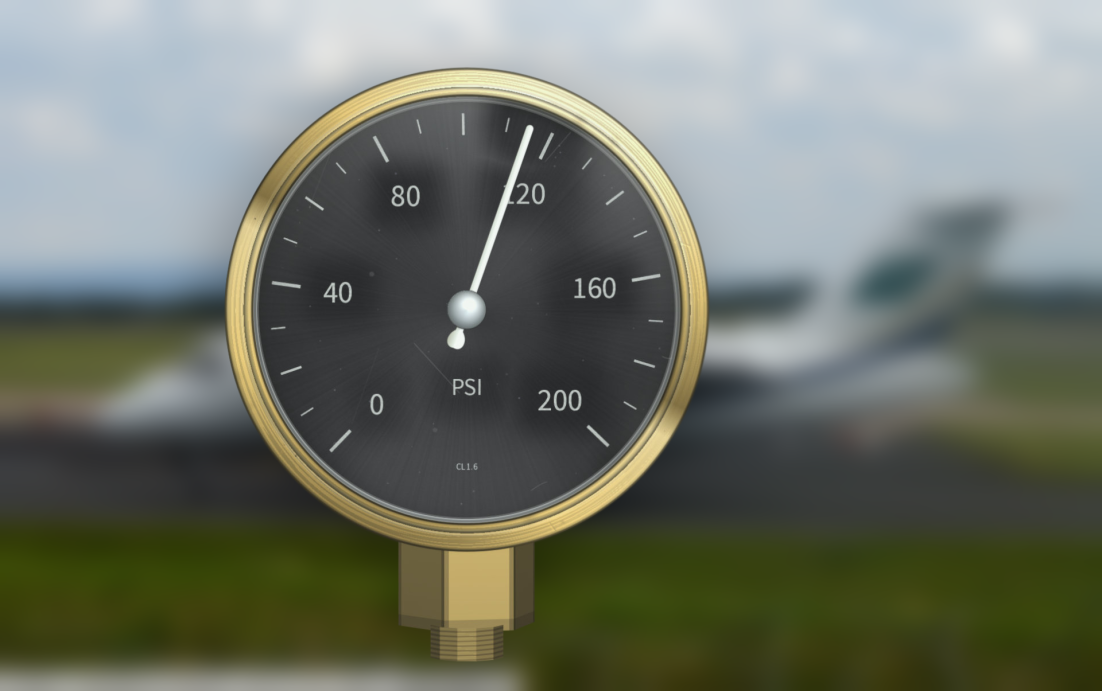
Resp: {"value": 115, "unit": "psi"}
